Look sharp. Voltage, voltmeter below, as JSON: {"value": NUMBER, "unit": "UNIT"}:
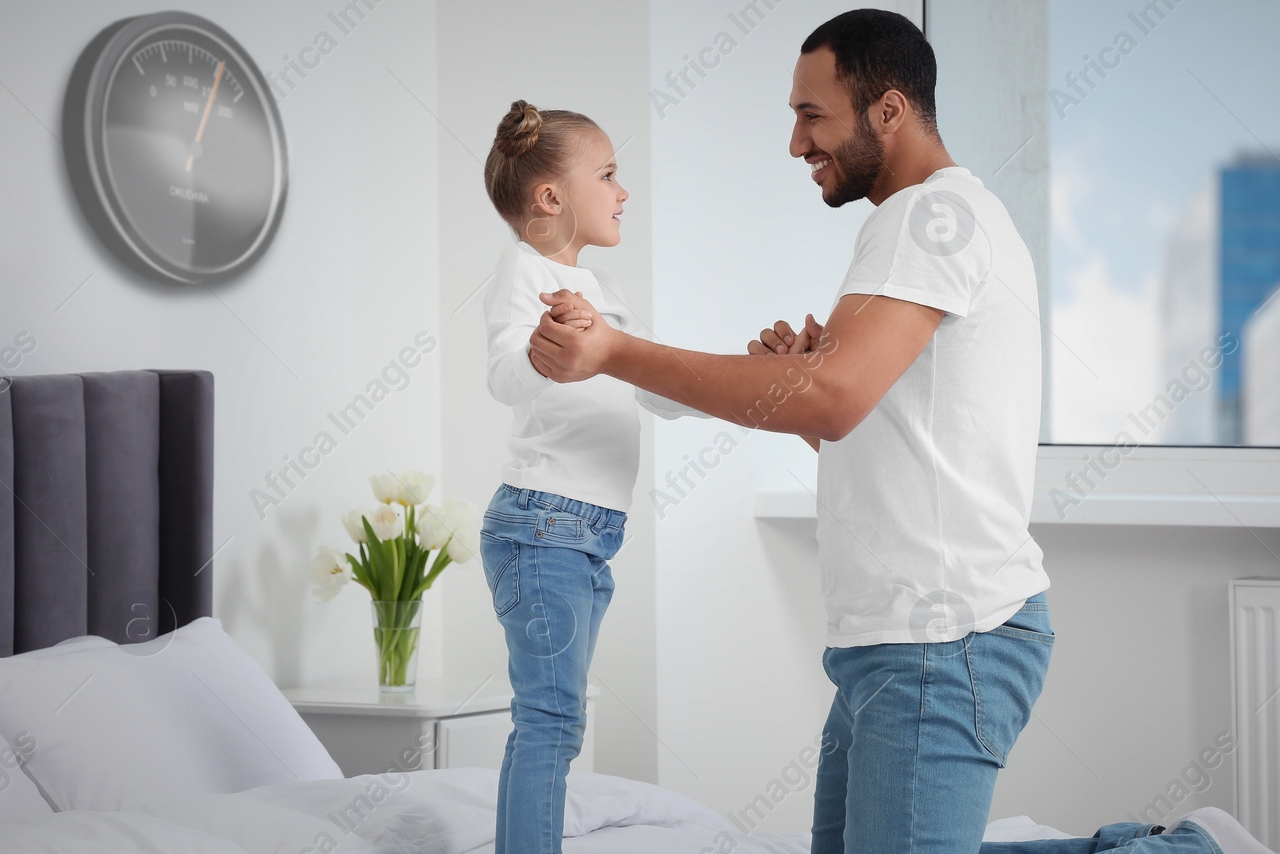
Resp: {"value": 150, "unit": "mV"}
